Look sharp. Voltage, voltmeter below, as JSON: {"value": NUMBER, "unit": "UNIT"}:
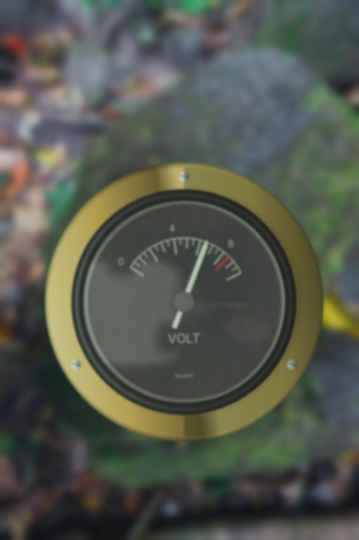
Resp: {"value": 6.5, "unit": "V"}
